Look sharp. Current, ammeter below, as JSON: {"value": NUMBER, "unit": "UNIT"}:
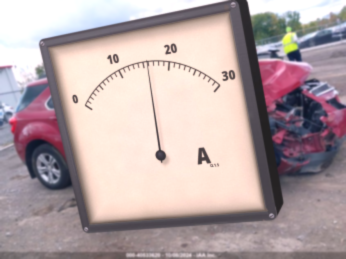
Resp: {"value": 16, "unit": "A"}
